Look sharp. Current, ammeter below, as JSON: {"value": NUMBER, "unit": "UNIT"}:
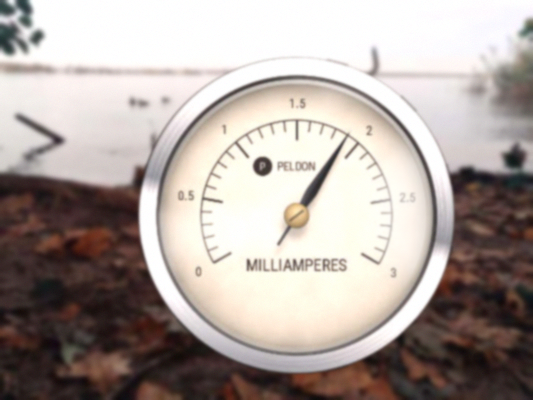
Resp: {"value": 1.9, "unit": "mA"}
